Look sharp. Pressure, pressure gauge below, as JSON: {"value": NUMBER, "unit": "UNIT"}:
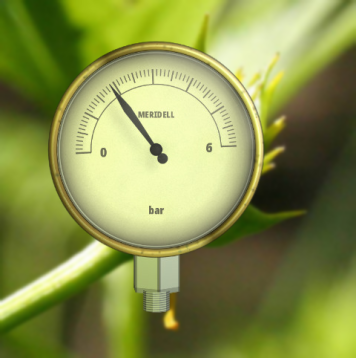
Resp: {"value": 1.9, "unit": "bar"}
